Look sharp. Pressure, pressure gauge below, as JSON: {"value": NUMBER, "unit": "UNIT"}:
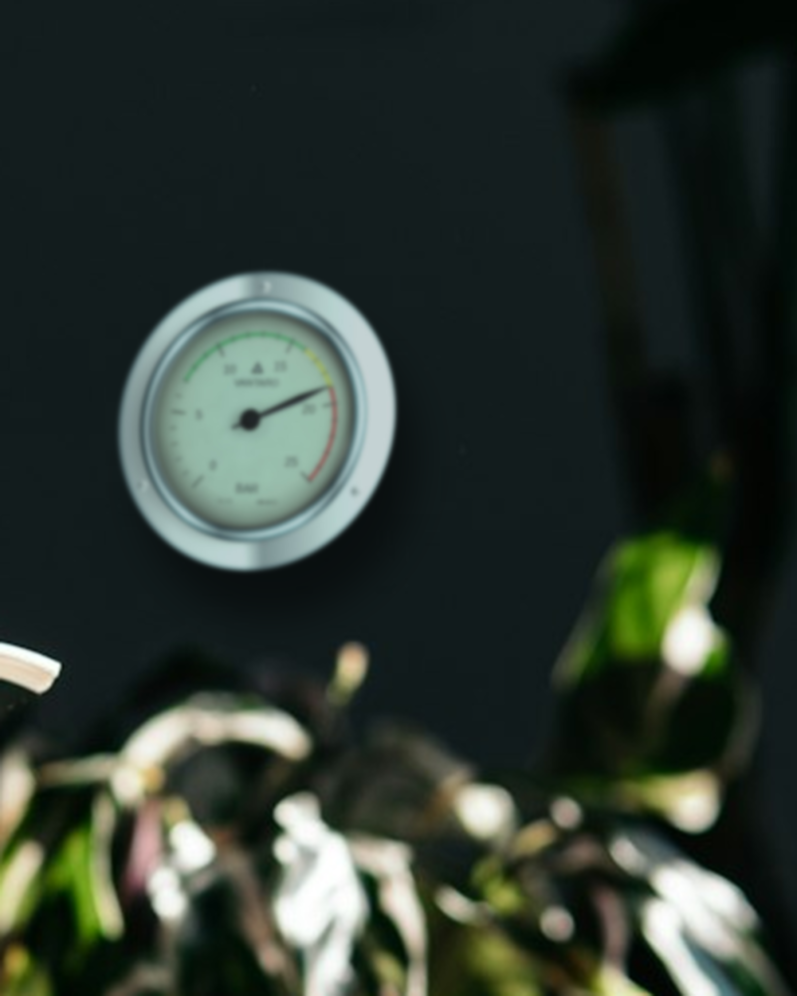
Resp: {"value": 19, "unit": "bar"}
